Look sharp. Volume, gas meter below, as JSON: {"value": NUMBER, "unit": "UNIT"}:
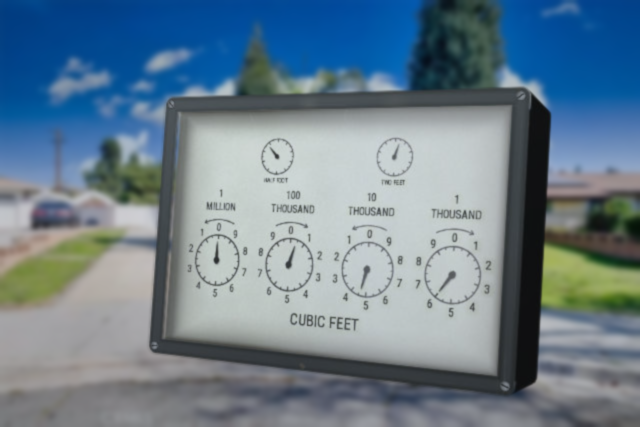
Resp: {"value": 4600, "unit": "ft³"}
